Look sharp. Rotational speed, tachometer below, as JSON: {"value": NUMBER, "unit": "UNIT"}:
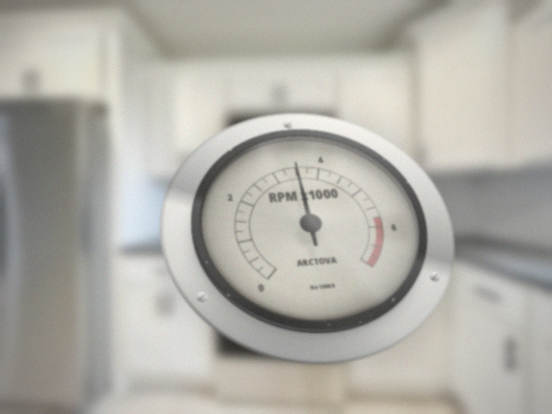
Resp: {"value": 3500, "unit": "rpm"}
